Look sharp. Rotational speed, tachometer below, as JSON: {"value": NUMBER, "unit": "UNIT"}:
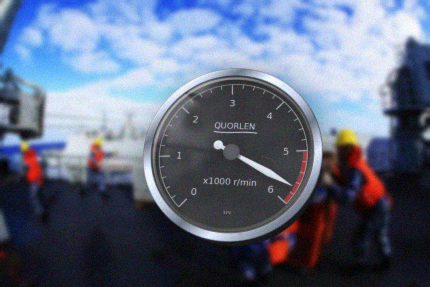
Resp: {"value": 5700, "unit": "rpm"}
